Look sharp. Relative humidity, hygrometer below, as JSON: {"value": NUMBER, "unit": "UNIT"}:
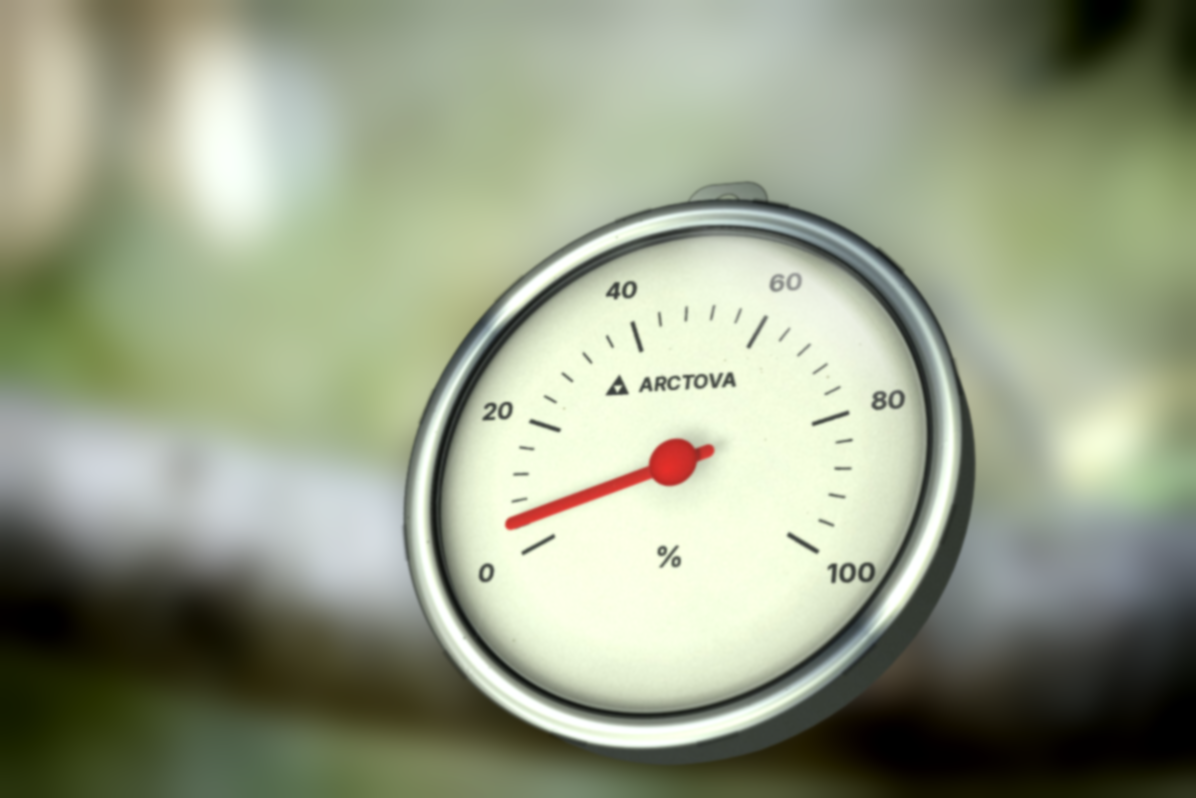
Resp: {"value": 4, "unit": "%"}
